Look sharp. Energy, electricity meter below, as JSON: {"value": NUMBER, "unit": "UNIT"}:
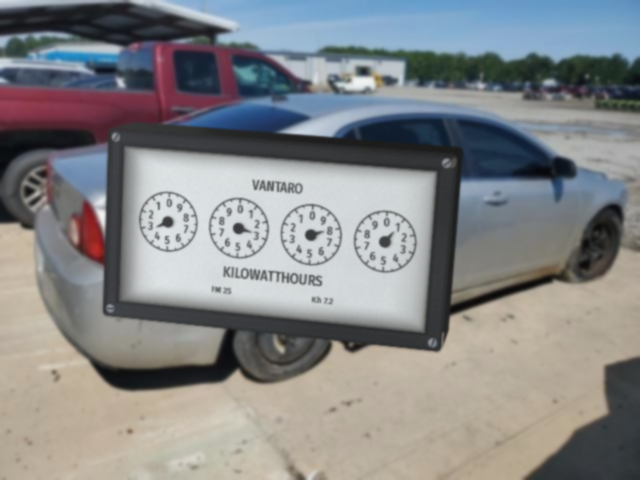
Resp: {"value": 3281, "unit": "kWh"}
